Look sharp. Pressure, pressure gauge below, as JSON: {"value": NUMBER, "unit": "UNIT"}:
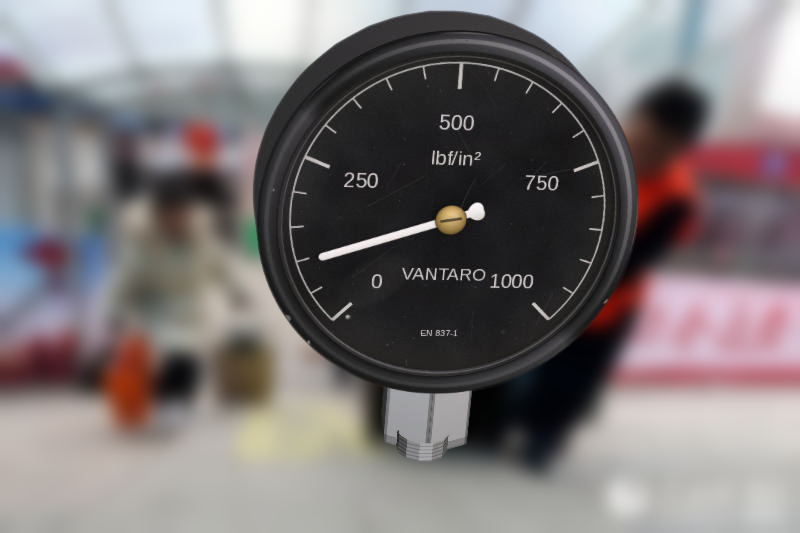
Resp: {"value": 100, "unit": "psi"}
